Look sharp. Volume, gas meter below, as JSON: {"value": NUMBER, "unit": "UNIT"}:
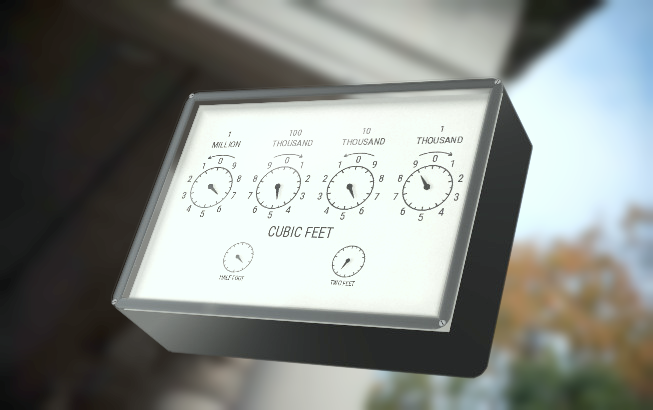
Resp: {"value": 645900, "unit": "ft³"}
